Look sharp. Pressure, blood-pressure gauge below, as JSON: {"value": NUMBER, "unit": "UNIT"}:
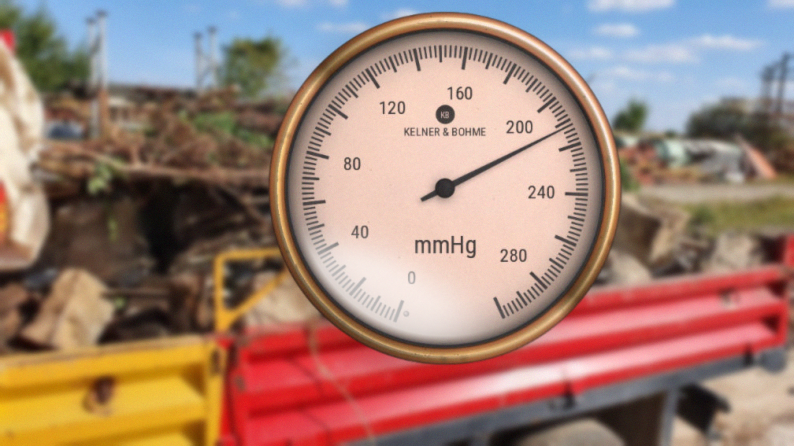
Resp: {"value": 212, "unit": "mmHg"}
